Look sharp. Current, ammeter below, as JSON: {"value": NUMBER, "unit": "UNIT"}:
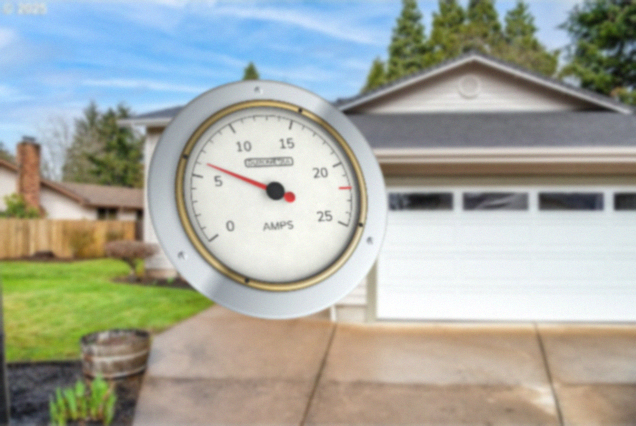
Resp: {"value": 6, "unit": "A"}
